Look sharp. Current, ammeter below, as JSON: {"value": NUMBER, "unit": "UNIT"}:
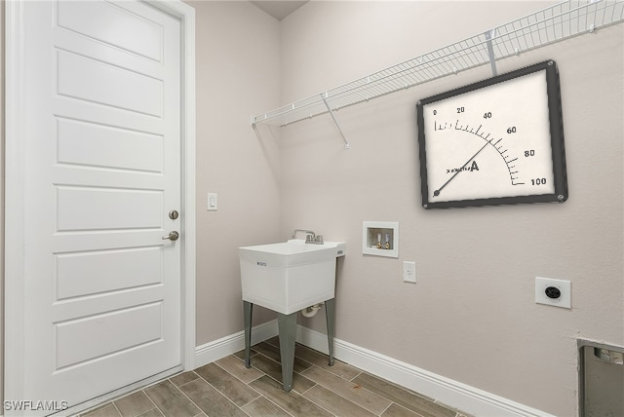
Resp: {"value": 55, "unit": "A"}
